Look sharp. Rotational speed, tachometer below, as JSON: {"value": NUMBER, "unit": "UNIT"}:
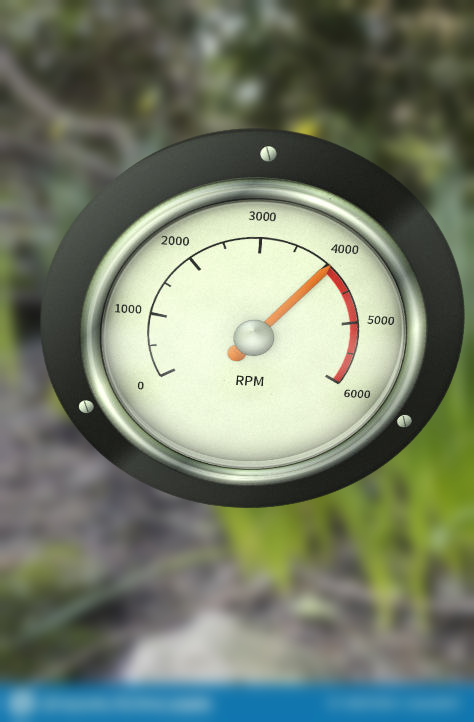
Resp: {"value": 4000, "unit": "rpm"}
